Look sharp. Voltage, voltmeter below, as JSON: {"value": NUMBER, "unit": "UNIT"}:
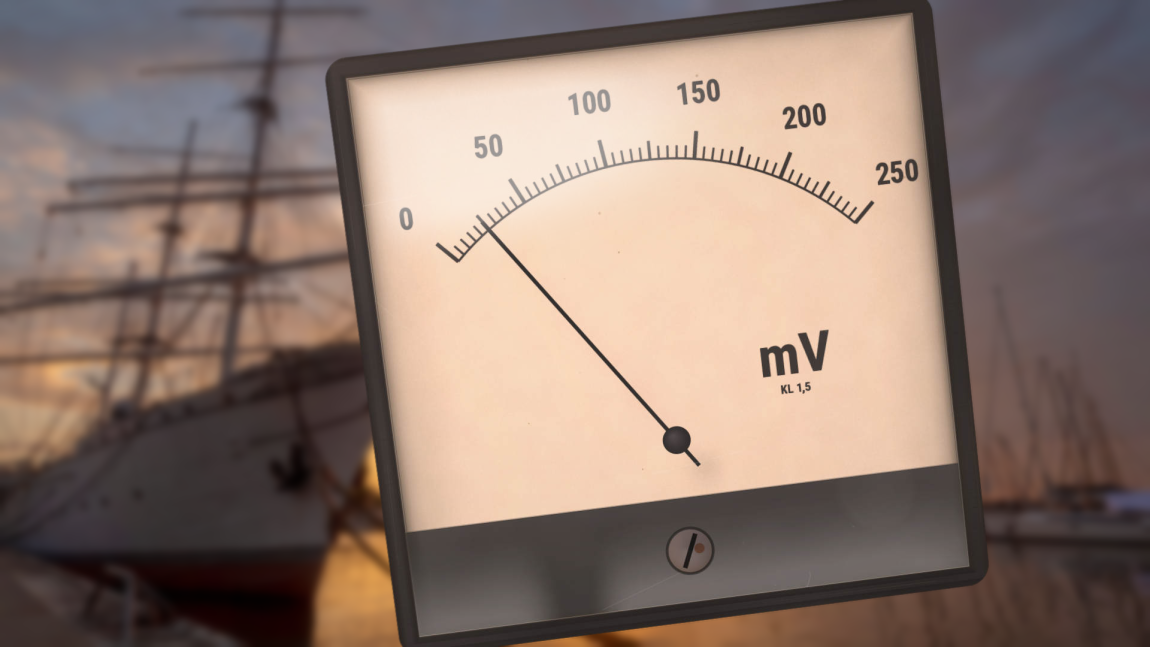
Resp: {"value": 25, "unit": "mV"}
